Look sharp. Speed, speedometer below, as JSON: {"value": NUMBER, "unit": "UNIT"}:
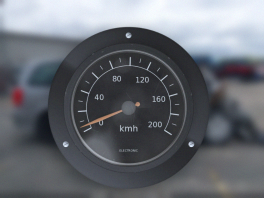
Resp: {"value": 5, "unit": "km/h"}
